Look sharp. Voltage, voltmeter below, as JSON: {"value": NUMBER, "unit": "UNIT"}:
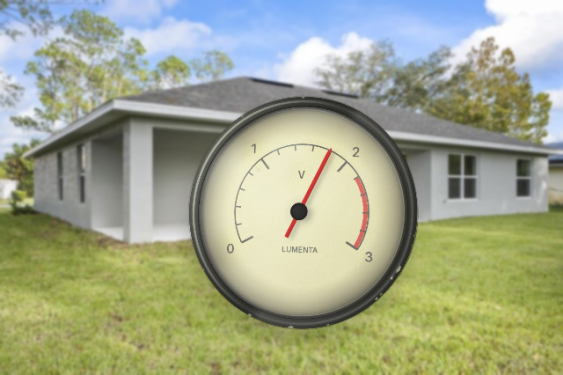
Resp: {"value": 1.8, "unit": "V"}
